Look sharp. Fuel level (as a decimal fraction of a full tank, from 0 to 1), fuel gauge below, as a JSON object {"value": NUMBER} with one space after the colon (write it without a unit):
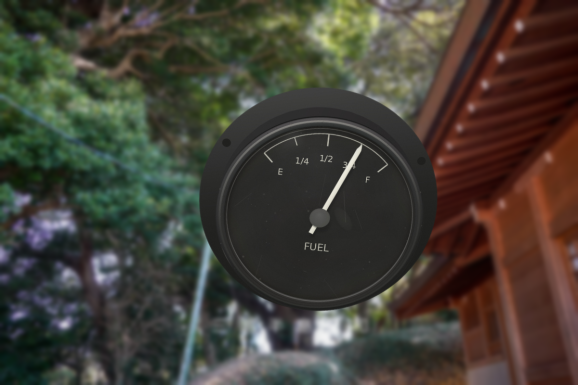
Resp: {"value": 0.75}
